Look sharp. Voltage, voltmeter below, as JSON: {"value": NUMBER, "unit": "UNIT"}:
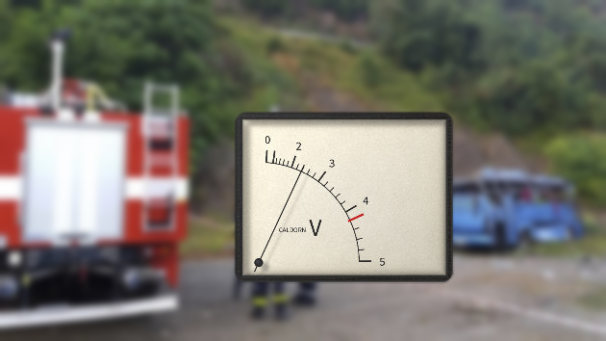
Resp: {"value": 2.4, "unit": "V"}
